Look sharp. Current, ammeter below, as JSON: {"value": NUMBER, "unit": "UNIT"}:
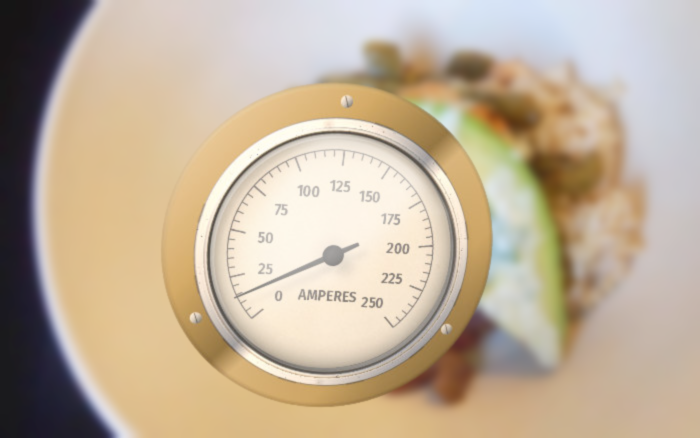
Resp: {"value": 15, "unit": "A"}
